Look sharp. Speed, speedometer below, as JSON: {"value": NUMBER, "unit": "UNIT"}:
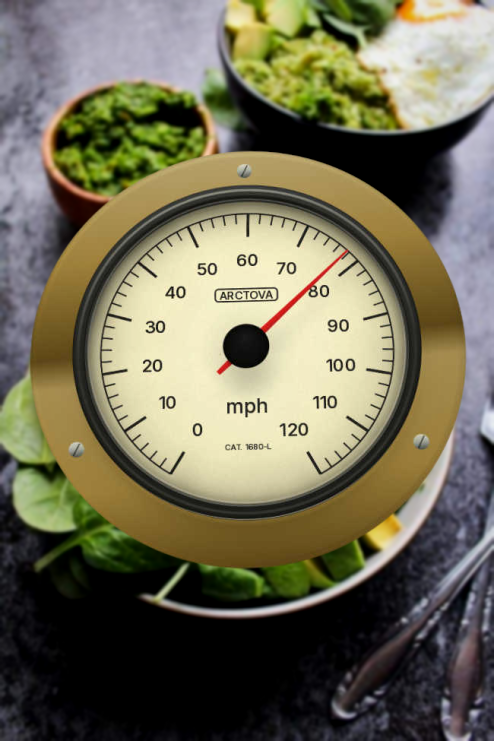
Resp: {"value": 78, "unit": "mph"}
